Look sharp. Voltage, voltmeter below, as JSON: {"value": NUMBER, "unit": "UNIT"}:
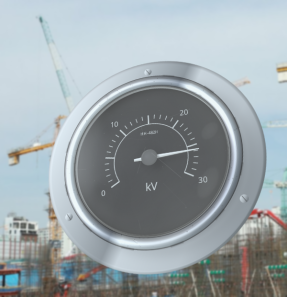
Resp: {"value": 26, "unit": "kV"}
